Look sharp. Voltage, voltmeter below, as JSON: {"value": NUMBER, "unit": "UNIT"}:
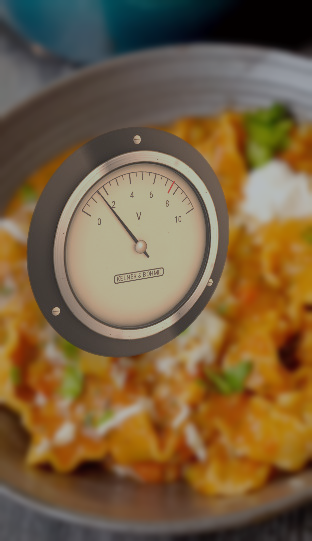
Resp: {"value": 1.5, "unit": "V"}
